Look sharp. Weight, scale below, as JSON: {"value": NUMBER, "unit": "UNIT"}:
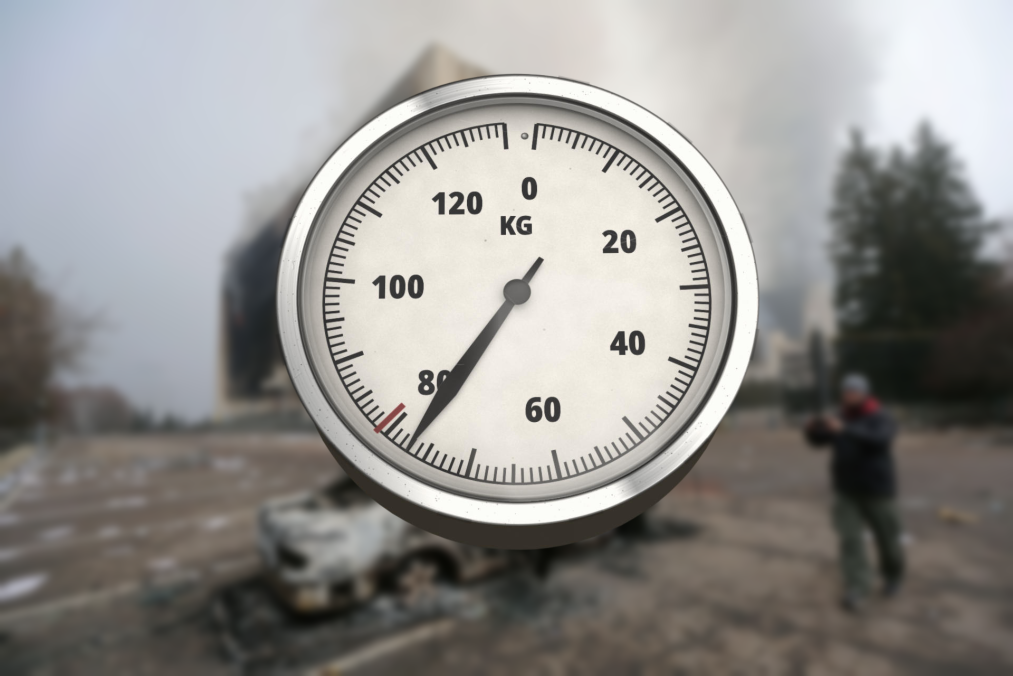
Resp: {"value": 77, "unit": "kg"}
